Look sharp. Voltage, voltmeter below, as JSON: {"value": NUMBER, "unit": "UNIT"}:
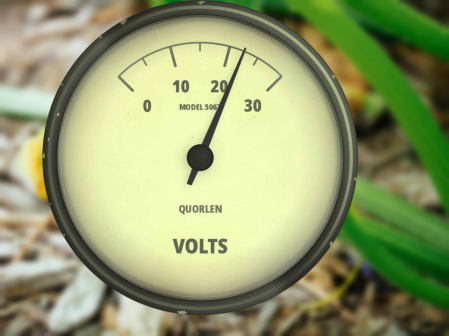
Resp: {"value": 22.5, "unit": "V"}
